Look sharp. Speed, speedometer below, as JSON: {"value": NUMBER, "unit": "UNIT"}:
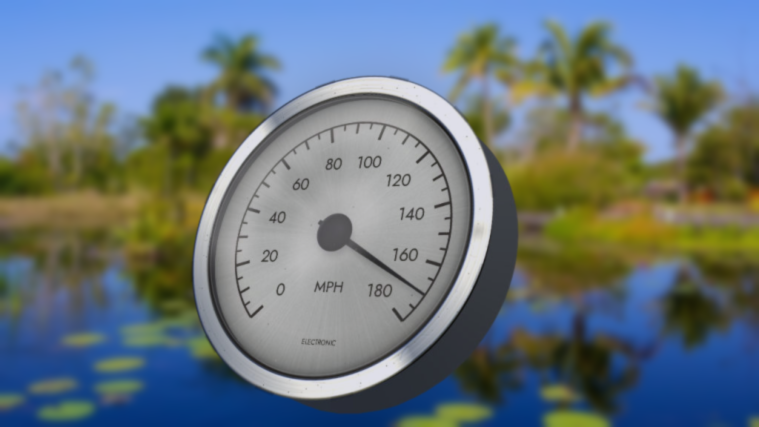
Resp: {"value": 170, "unit": "mph"}
